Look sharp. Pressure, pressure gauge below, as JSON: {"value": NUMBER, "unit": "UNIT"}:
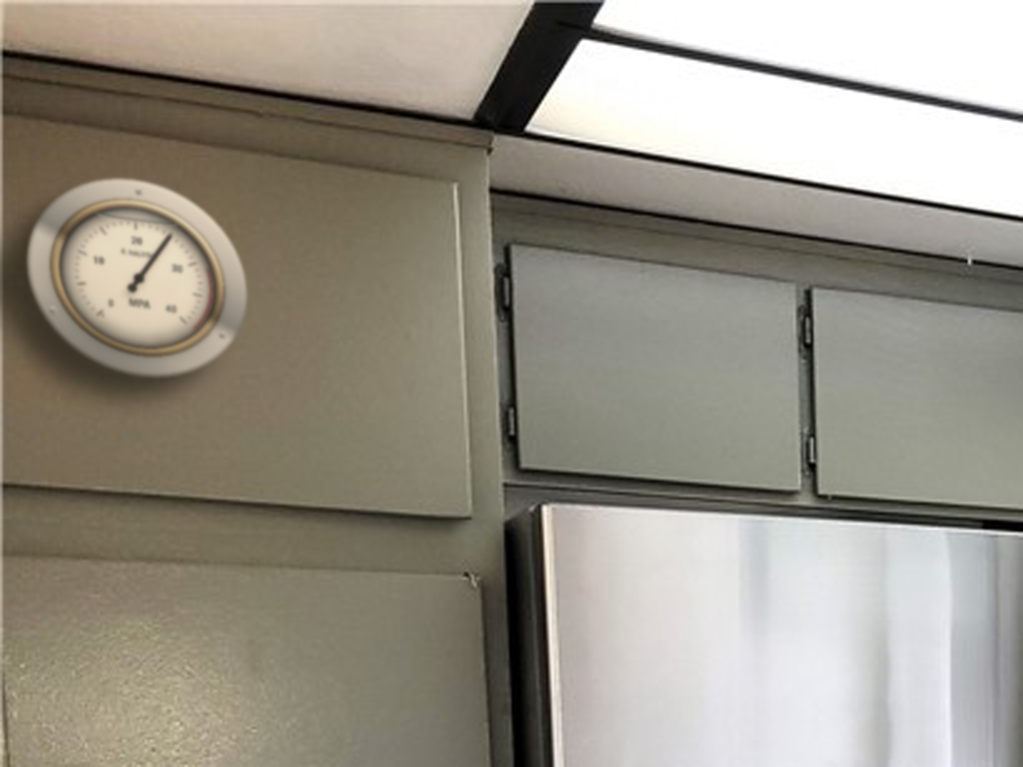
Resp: {"value": 25, "unit": "MPa"}
